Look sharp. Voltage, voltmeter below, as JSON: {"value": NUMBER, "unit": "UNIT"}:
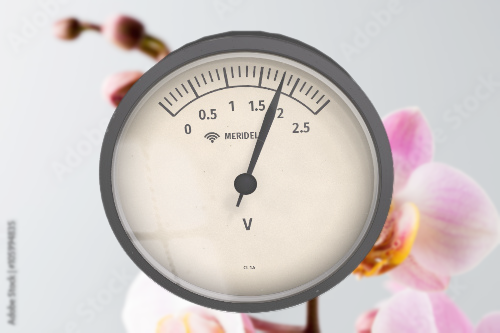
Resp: {"value": 1.8, "unit": "V"}
